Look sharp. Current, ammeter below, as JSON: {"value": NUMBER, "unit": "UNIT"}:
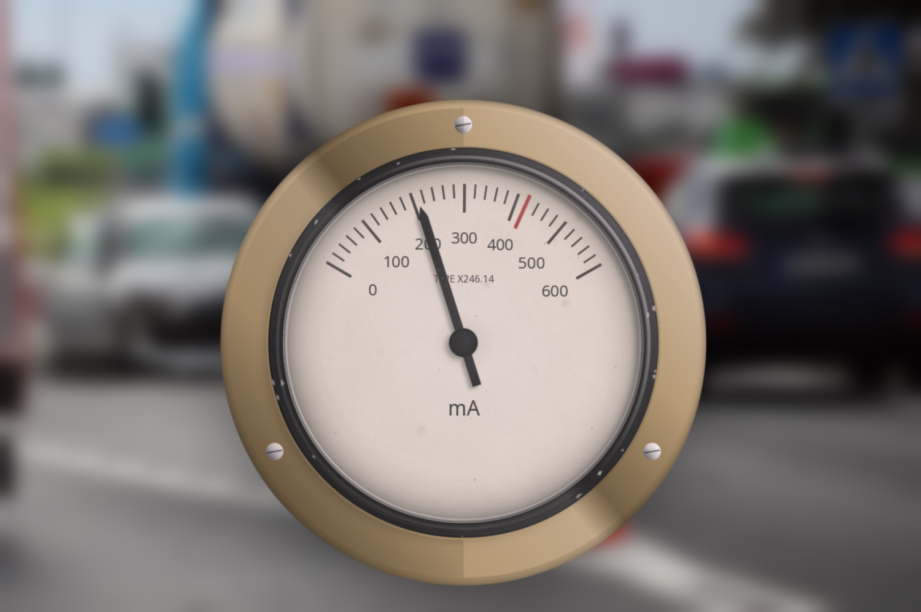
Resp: {"value": 210, "unit": "mA"}
